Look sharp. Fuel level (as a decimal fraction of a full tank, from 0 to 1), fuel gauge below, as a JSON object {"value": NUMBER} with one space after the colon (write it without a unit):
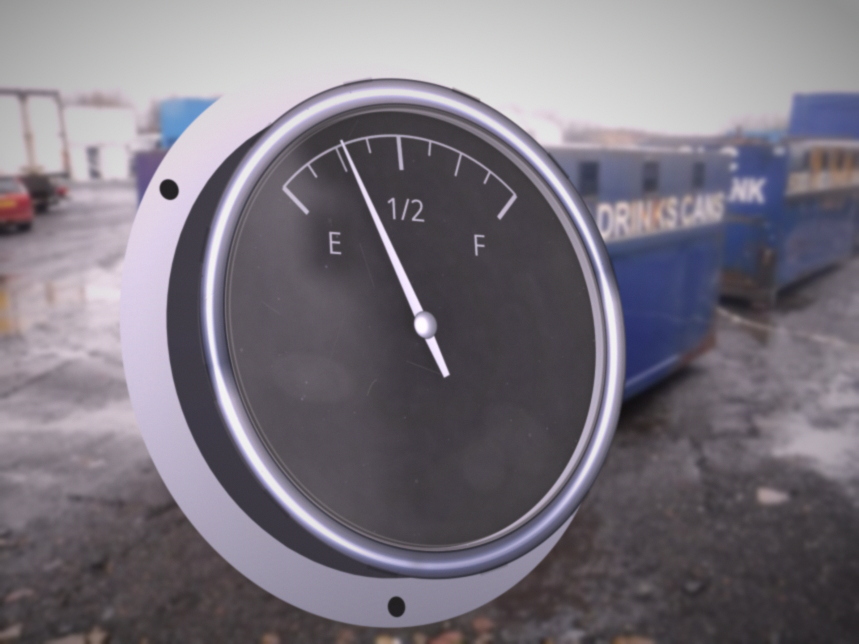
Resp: {"value": 0.25}
